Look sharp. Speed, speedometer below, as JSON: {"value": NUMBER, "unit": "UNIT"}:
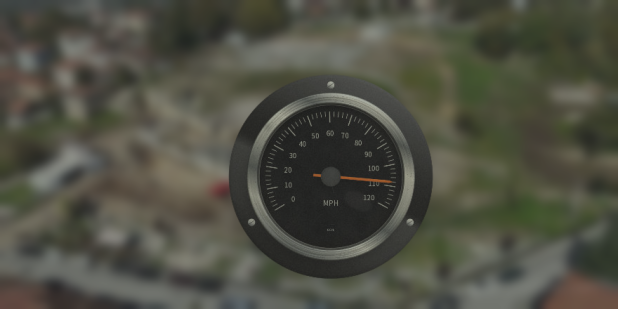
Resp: {"value": 108, "unit": "mph"}
